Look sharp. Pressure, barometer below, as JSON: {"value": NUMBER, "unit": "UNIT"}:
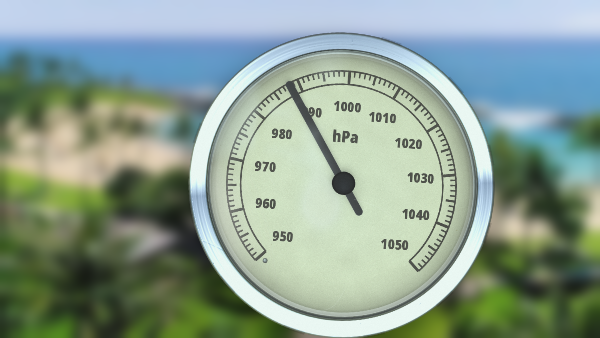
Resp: {"value": 988, "unit": "hPa"}
